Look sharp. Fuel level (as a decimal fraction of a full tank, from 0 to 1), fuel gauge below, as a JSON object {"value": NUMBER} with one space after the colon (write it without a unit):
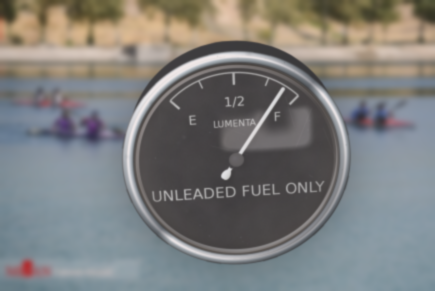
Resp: {"value": 0.875}
